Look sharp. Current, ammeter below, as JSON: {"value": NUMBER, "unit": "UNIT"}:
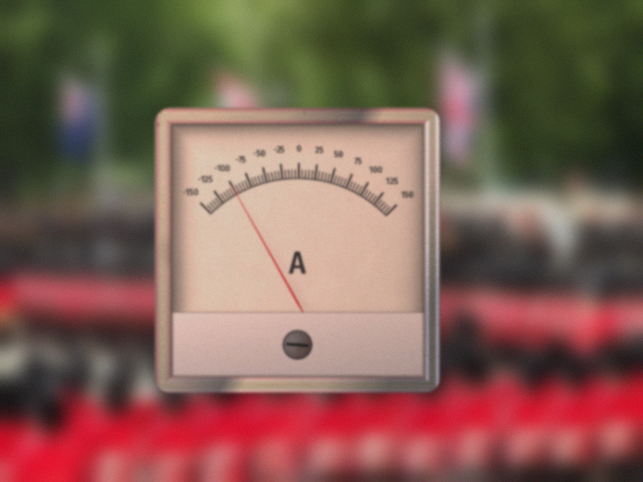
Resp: {"value": -100, "unit": "A"}
